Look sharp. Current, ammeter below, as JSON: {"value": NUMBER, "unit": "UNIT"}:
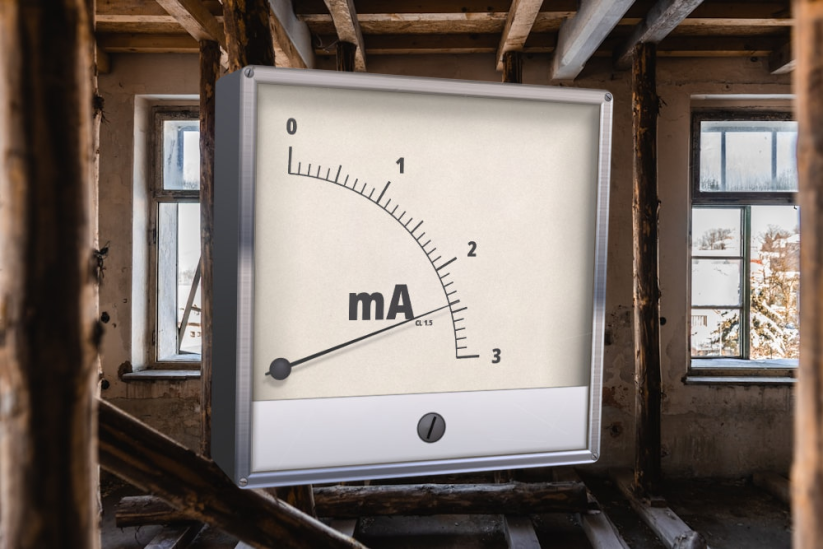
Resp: {"value": 2.4, "unit": "mA"}
